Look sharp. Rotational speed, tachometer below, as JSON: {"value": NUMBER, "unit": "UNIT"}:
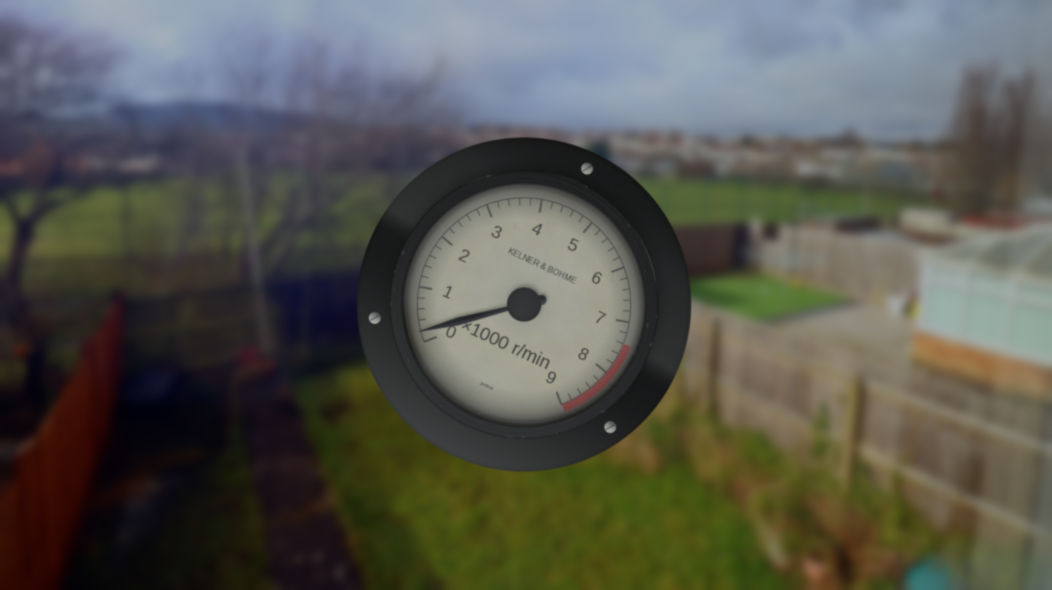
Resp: {"value": 200, "unit": "rpm"}
